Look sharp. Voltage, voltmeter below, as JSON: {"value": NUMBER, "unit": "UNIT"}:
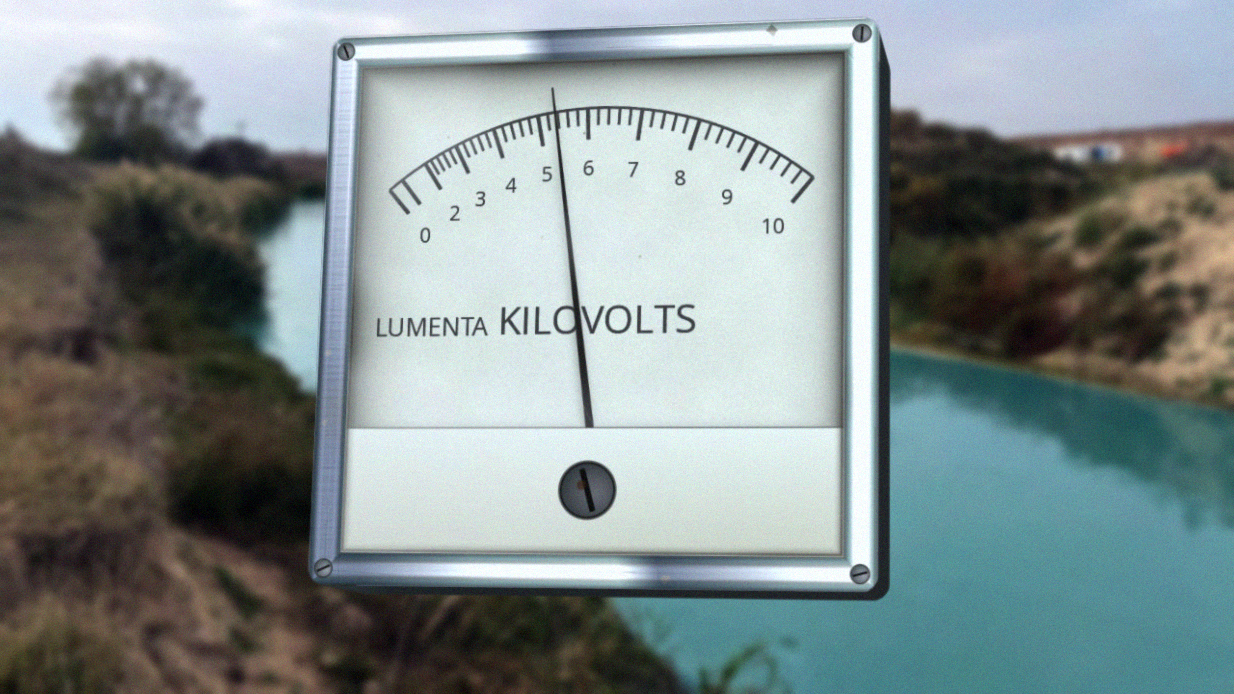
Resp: {"value": 5.4, "unit": "kV"}
